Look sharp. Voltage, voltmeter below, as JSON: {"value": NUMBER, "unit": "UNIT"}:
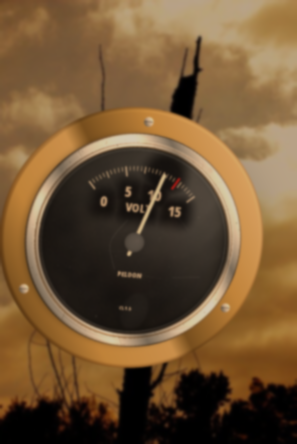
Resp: {"value": 10, "unit": "V"}
